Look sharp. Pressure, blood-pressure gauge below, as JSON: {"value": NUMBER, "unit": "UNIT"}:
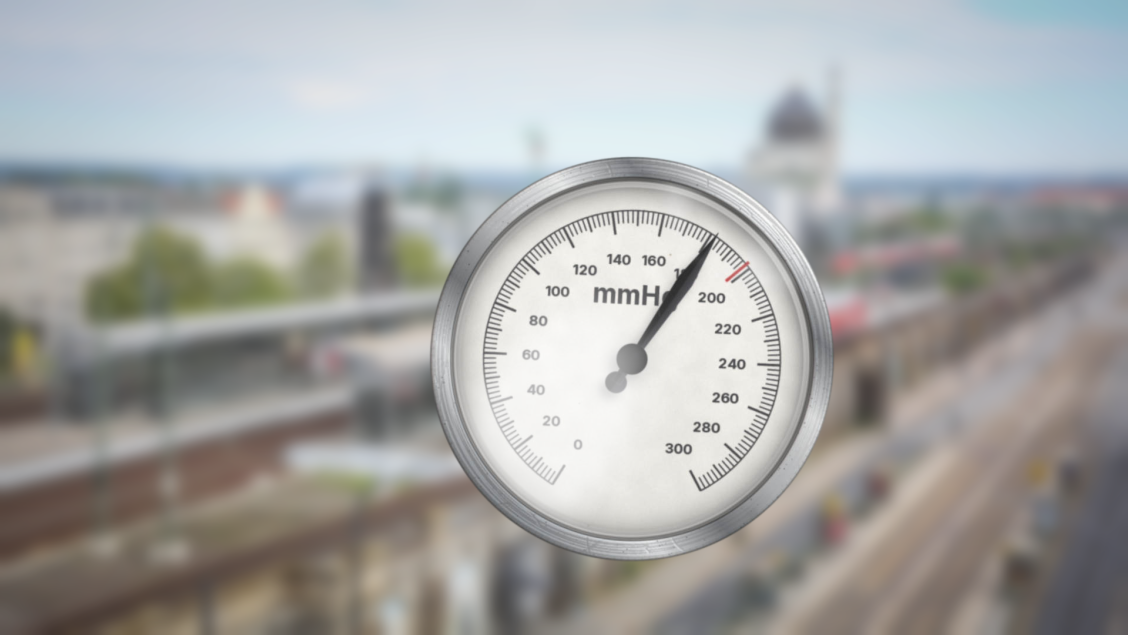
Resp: {"value": 182, "unit": "mmHg"}
